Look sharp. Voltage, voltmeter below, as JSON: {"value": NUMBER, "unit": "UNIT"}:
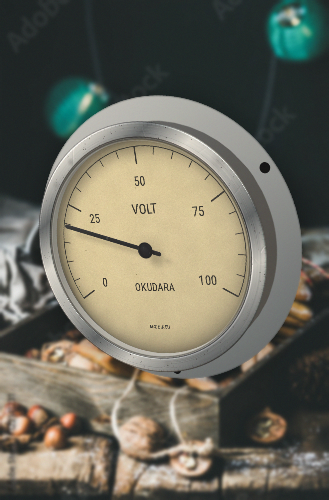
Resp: {"value": 20, "unit": "V"}
